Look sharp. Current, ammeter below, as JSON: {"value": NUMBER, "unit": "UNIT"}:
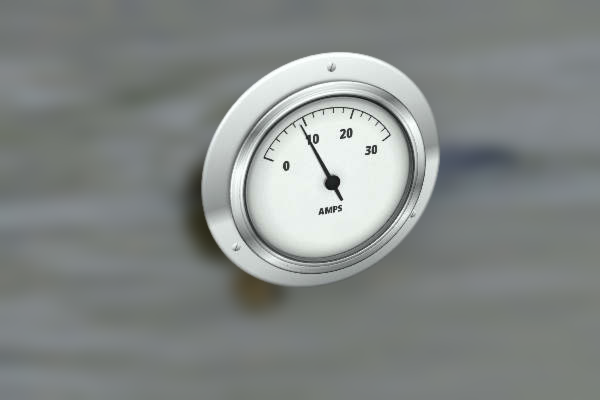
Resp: {"value": 9, "unit": "A"}
